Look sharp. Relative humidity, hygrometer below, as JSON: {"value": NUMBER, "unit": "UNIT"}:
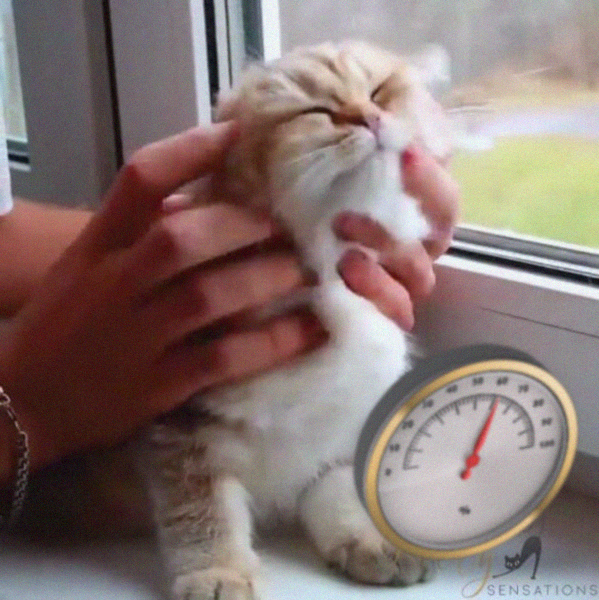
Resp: {"value": 60, "unit": "%"}
